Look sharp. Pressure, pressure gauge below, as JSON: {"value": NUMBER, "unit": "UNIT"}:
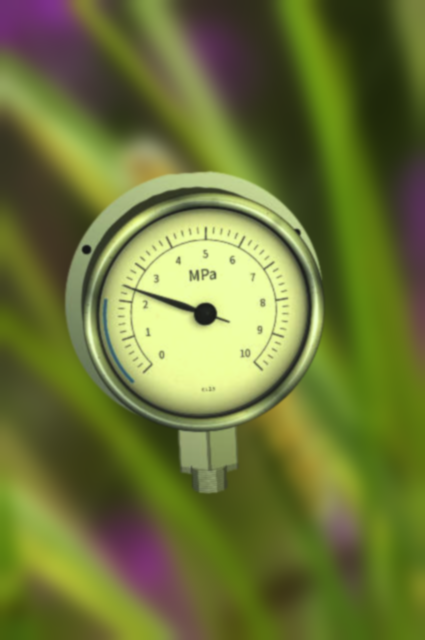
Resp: {"value": 2.4, "unit": "MPa"}
